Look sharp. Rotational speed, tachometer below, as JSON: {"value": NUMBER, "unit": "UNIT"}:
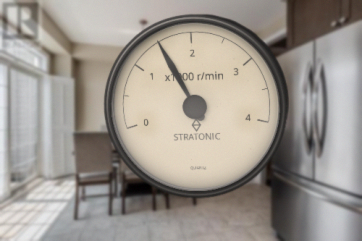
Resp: {"value": 1500, "unit": "rpm"}
